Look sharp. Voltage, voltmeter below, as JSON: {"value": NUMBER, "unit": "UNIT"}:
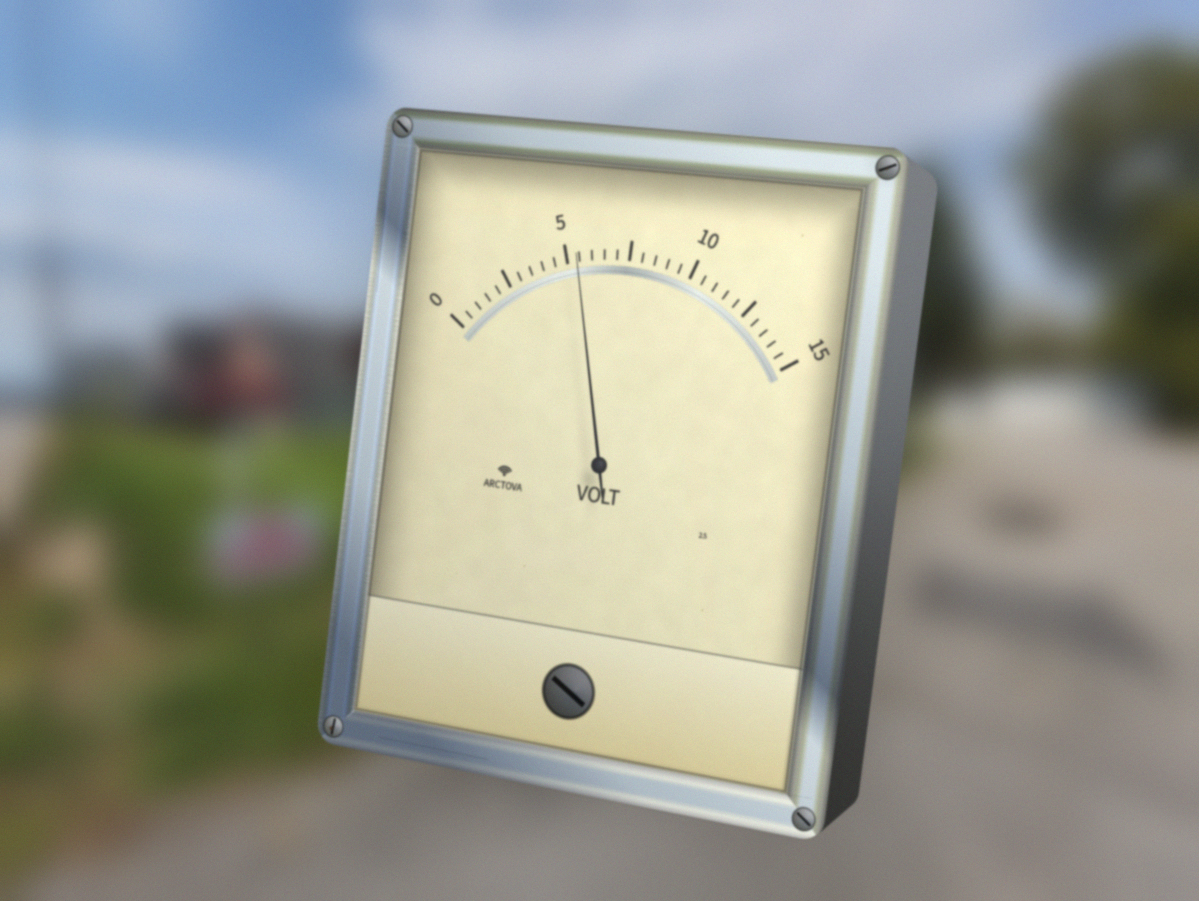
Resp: {"value": 5.5, "unit": "V"}
